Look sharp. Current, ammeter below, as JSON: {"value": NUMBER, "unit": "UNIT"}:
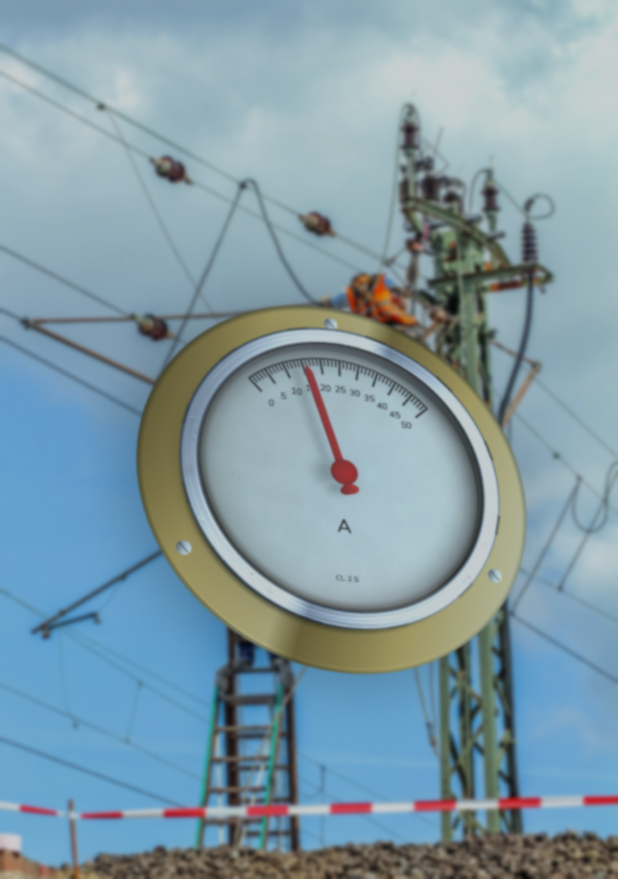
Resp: {"value": 15, "unit": "A"}
